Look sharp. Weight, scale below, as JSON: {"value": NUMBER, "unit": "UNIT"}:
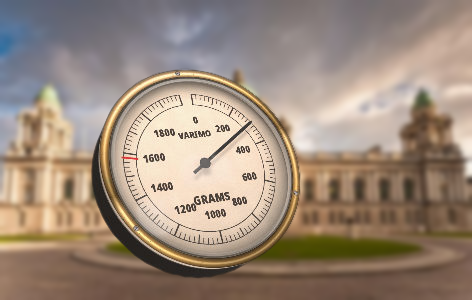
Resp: {"value": 300, "unit": "g"}
